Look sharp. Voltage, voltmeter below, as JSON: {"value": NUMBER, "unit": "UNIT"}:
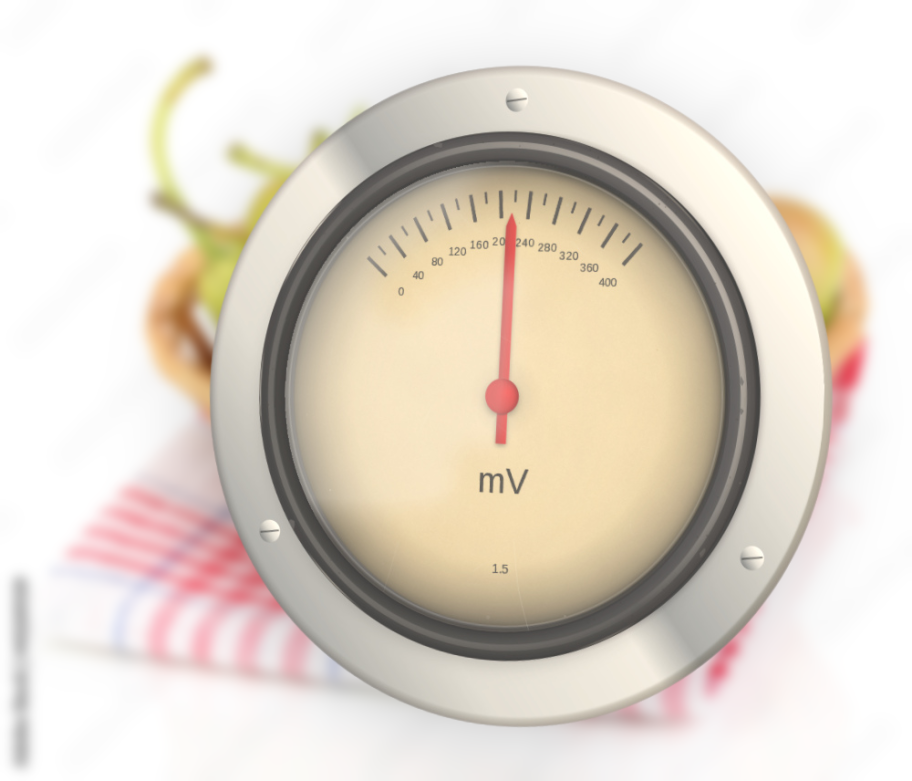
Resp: {"value": 220, "unit": "mV"}
